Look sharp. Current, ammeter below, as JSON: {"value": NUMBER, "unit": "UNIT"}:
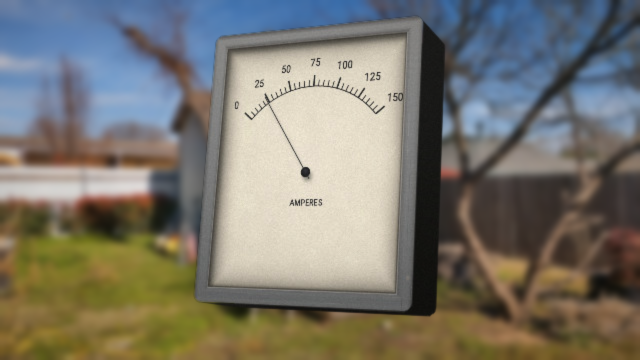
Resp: {"value": 25, "unit": "A"}
